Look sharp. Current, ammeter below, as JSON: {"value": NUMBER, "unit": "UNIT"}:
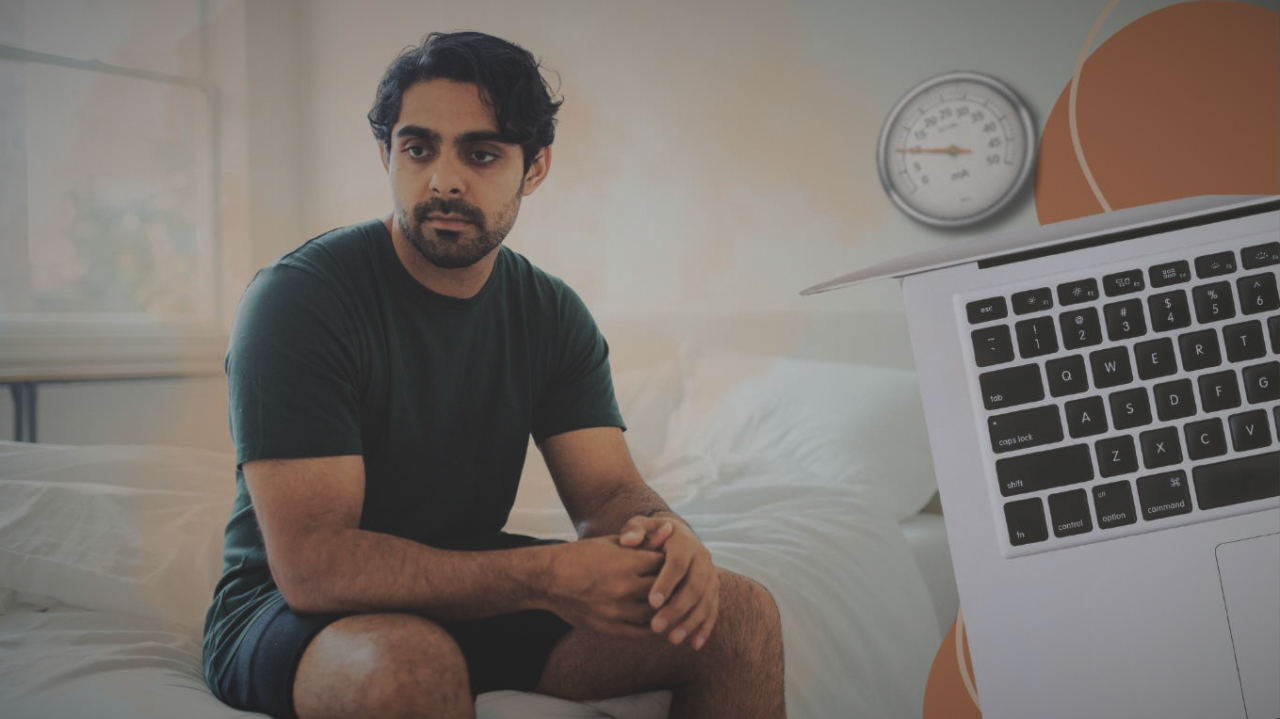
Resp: {"value": 10, "unit": "mA"}
